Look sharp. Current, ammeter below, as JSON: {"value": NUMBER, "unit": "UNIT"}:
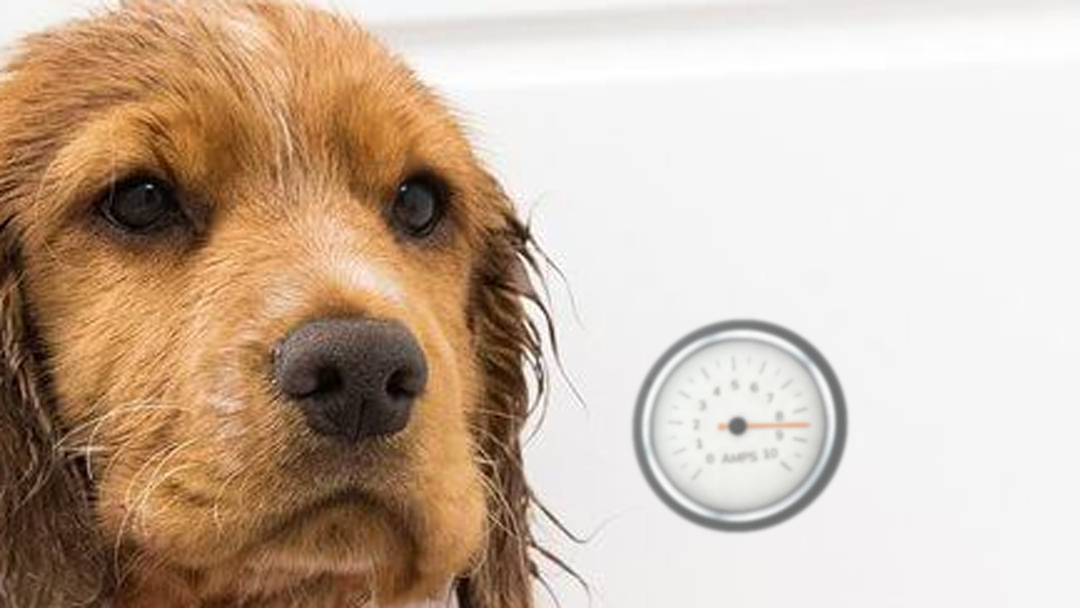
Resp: {"value": 8.5, "unit": "A"}
